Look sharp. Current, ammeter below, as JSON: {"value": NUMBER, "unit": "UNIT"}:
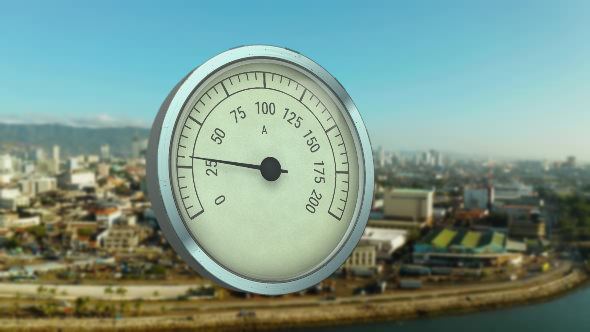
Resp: {"value": 30, "unit": "A"}
